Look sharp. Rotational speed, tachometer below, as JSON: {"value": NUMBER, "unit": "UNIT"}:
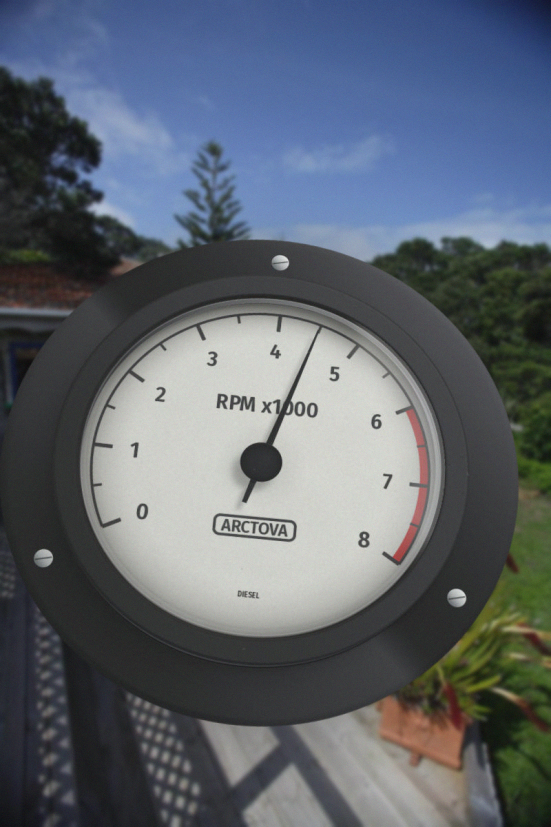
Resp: {"value": 4500, "unit": "rpm"}
